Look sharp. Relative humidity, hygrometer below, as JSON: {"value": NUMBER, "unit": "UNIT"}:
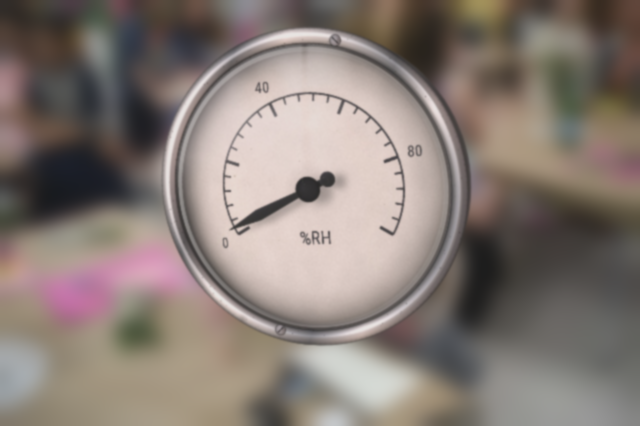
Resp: {"value": 2, "unit": "%"}
